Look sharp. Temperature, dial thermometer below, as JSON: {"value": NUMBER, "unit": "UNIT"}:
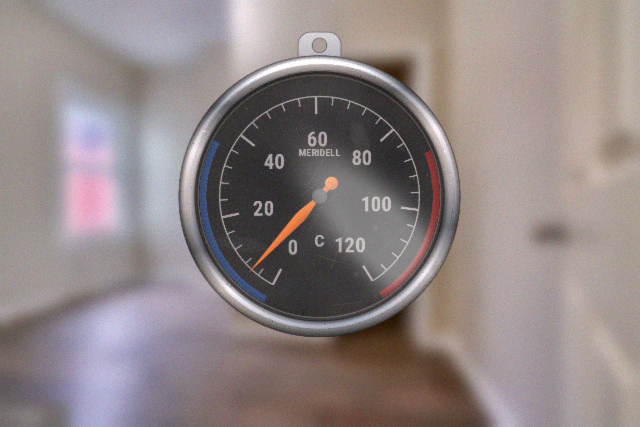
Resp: {"value": 6, "unit": "°C"}
